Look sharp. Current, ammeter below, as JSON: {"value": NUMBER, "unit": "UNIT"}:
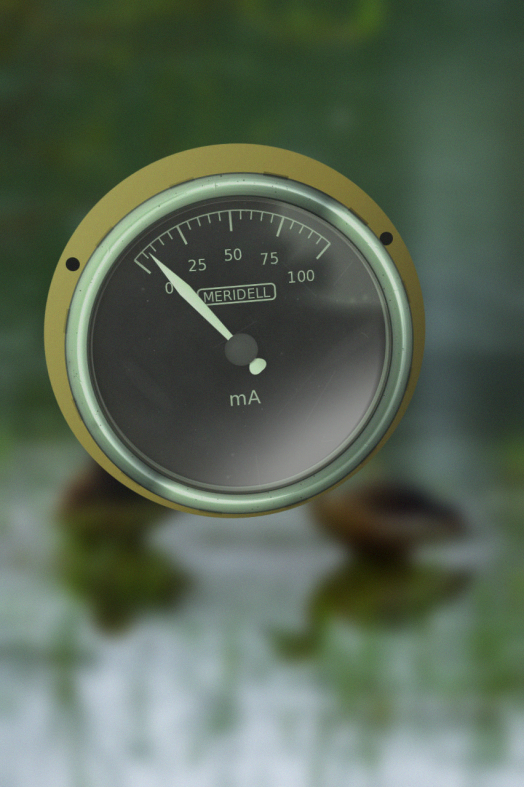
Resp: {"value": 7.5, "unit": "mA"}
